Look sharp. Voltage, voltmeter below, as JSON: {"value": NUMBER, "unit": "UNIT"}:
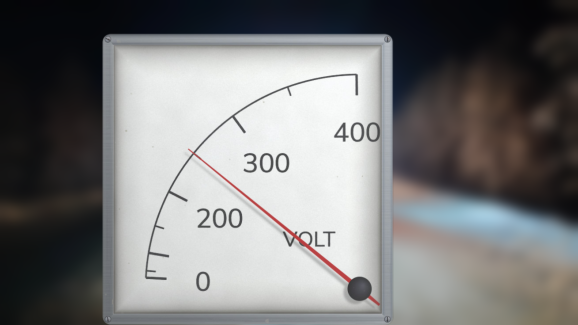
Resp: {"value": 250, "unit": "V"}
